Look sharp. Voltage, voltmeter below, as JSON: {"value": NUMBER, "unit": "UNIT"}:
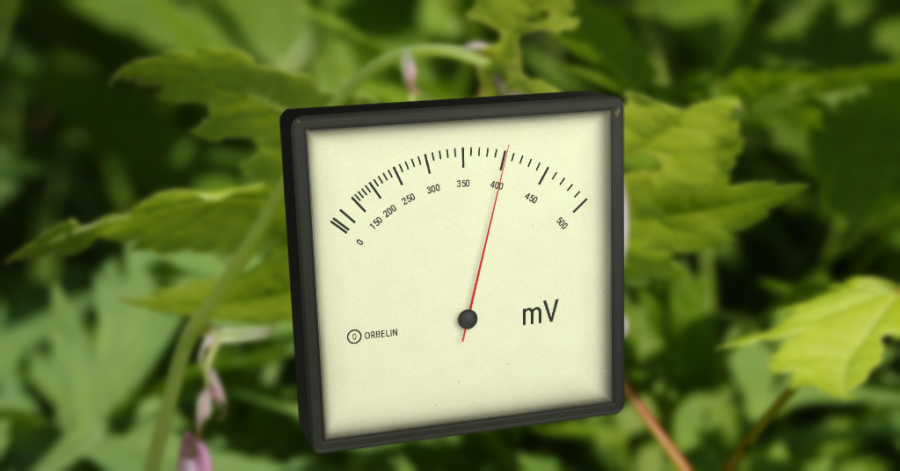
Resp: {"value": 400, "unit": "mV"}
